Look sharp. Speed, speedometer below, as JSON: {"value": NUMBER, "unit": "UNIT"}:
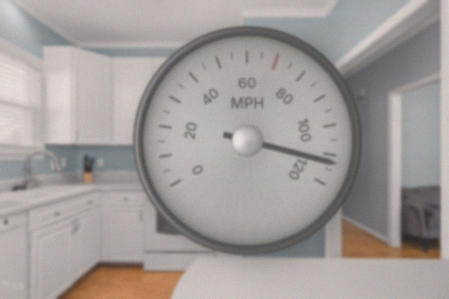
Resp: {"value": 112.5, "unit": "mph"}
